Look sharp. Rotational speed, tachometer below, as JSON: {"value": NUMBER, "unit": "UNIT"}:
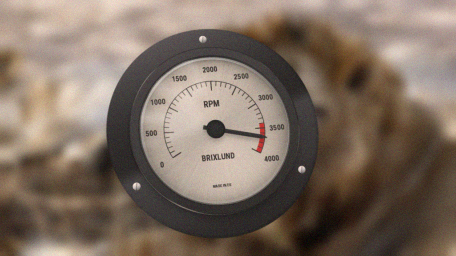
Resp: {"value": 3700, "unit": "rpm"}
